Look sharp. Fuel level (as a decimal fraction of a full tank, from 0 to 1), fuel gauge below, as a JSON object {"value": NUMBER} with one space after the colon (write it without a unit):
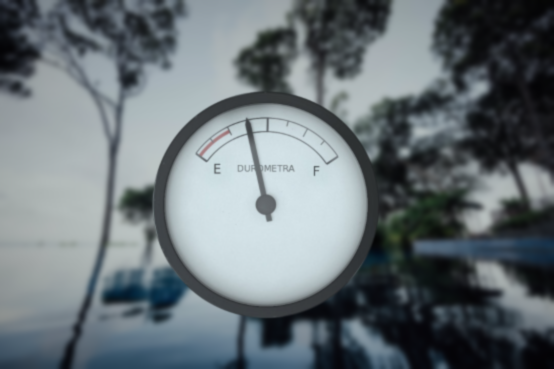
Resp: {"value": 0.375}
